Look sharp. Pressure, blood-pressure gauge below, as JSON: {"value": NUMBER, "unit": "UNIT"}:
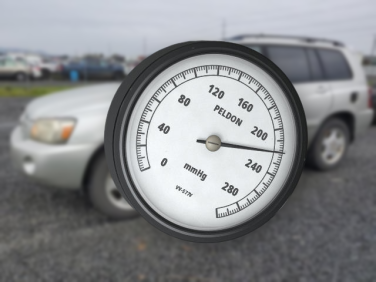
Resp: {"value": 220, "unit": "mmHg"}
